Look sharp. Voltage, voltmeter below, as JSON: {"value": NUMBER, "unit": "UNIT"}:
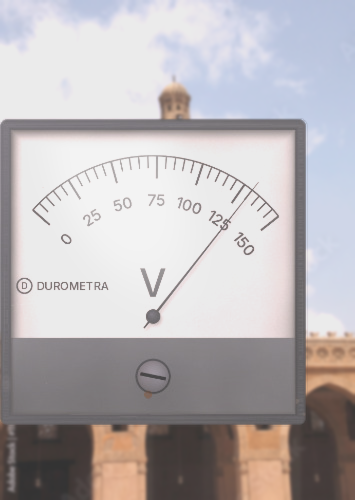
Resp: {"value": 130, "unit": "V"}
